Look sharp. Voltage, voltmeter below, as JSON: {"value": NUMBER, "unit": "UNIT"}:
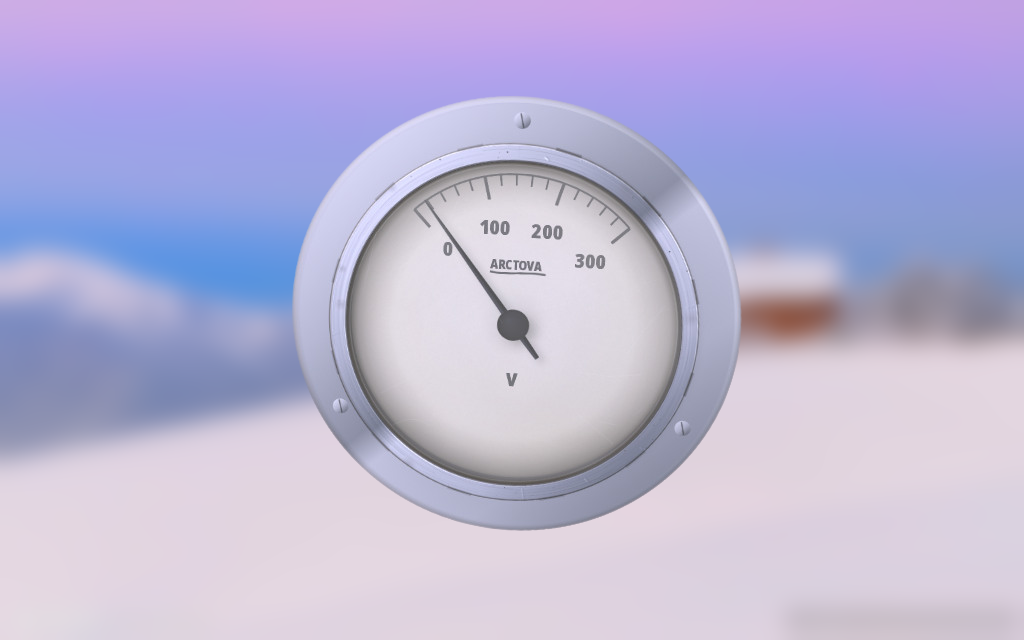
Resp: {"value": 20, "unit": "V"}
